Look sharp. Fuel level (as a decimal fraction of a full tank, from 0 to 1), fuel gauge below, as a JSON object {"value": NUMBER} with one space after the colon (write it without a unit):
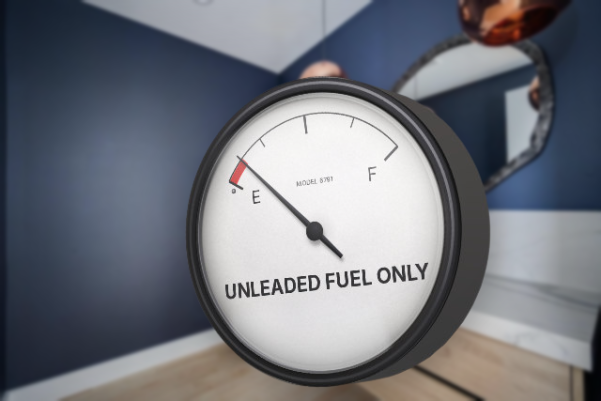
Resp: {"value": 0.125}
